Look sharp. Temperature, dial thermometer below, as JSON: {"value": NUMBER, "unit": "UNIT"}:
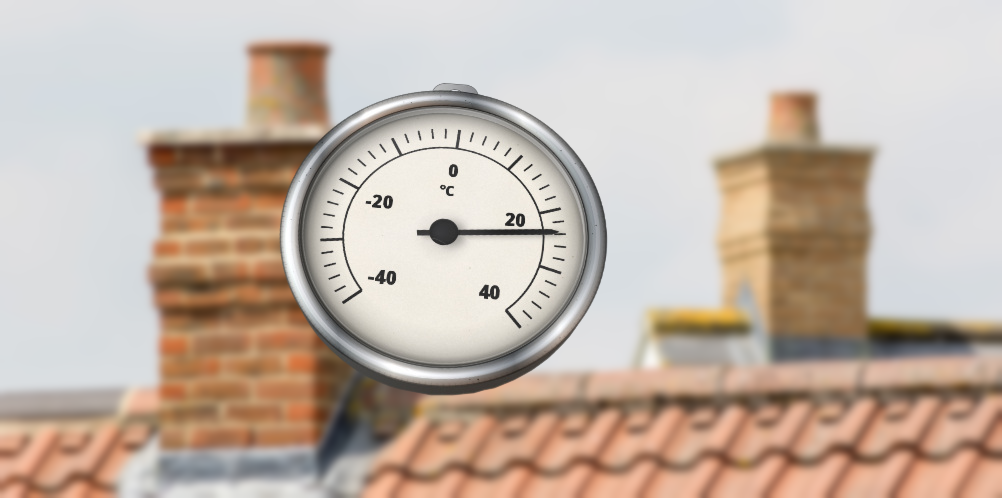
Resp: {"value": 24, "unit": "°C"}
